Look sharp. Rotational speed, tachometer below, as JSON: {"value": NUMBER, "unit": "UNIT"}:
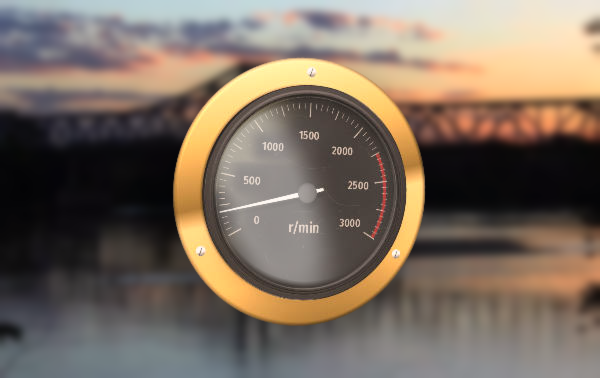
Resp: {"value": 200, "unit": "rpm"}
